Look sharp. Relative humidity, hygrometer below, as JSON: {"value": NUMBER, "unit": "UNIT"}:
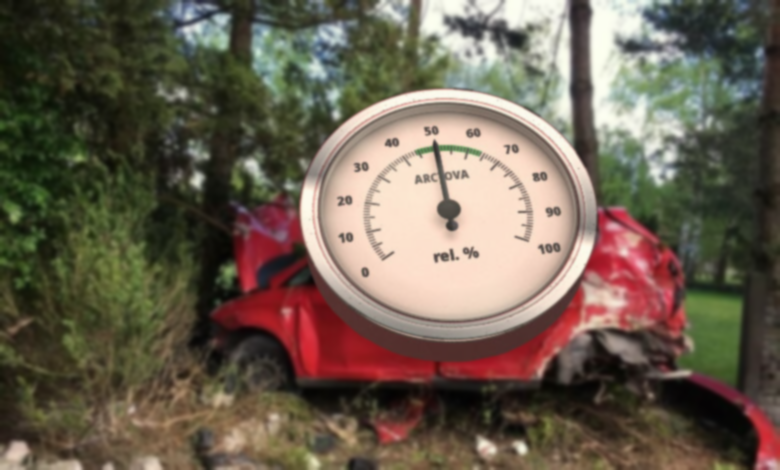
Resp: {"value": 50, "unit": "%"}
